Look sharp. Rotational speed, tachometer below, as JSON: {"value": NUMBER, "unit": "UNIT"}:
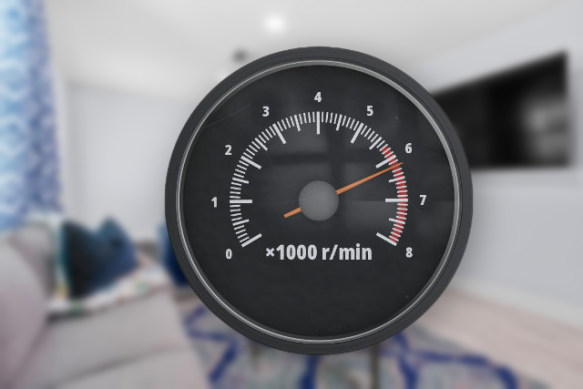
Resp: {"value": 6200, "unit": "rpm"}
